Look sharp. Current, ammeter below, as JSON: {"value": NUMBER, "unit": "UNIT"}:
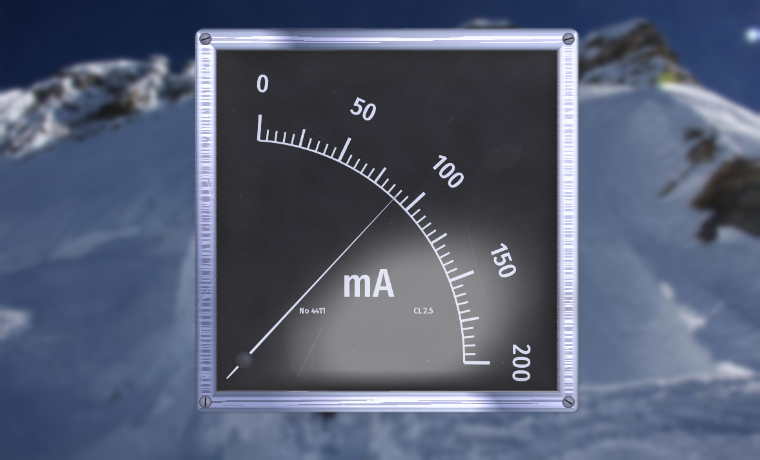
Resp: {"value": 90, "unit": "mA"}
